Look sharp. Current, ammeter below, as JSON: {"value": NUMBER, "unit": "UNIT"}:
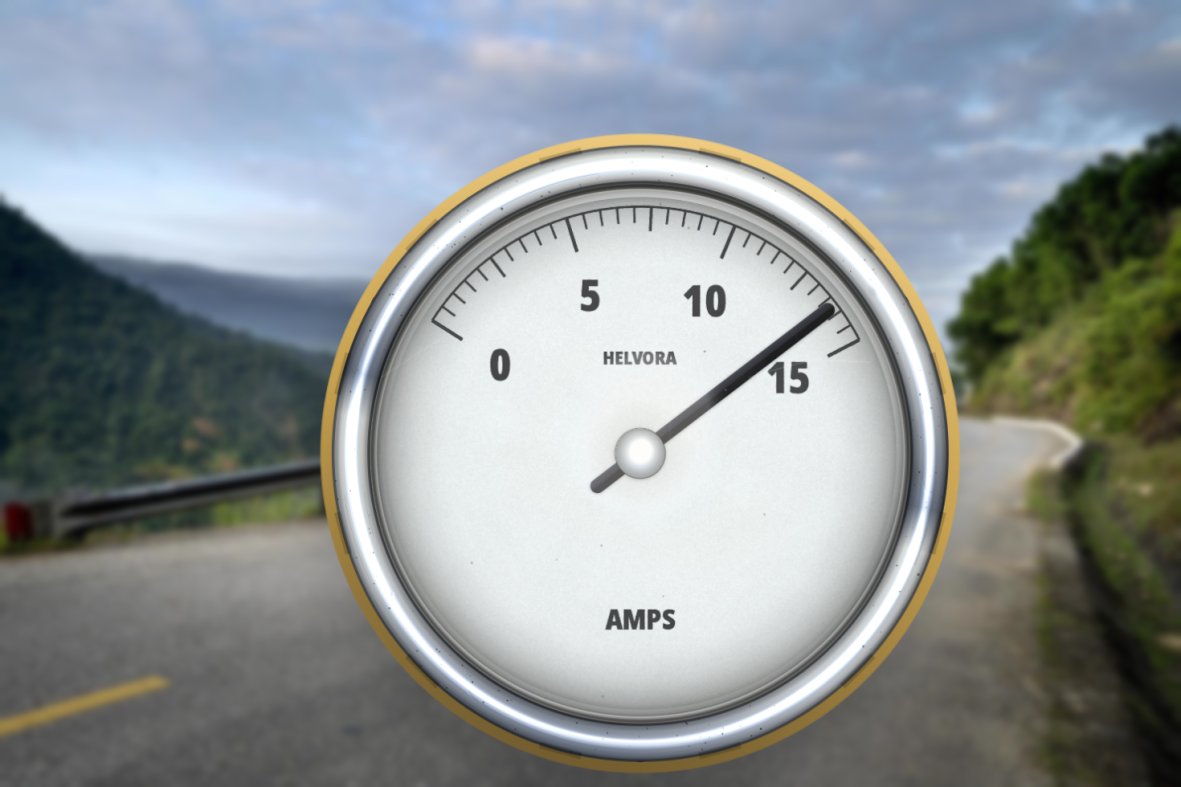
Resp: {"value": 13.75, "unit": "A"}
